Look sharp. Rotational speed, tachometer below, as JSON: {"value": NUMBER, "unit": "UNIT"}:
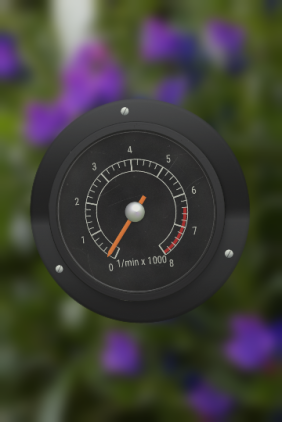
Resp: {"value": 200, "unit": "rpm"}
